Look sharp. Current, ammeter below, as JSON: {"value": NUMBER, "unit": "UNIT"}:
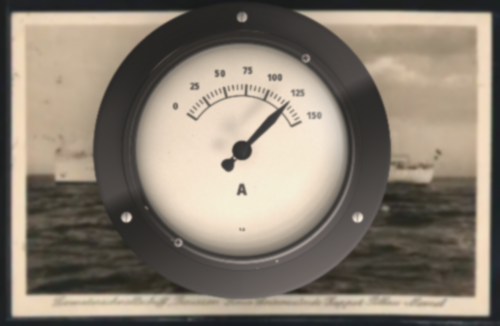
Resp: {"value": 125, "unit": "A"}
